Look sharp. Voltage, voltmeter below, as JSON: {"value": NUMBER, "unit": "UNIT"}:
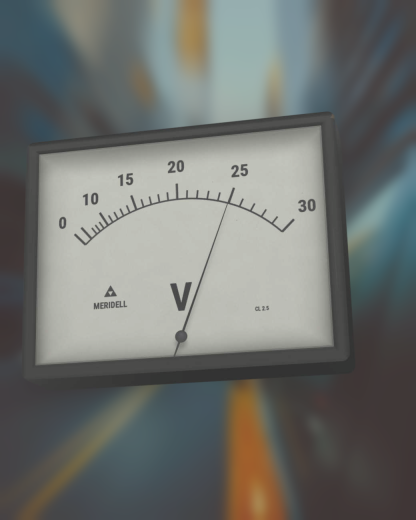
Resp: {"value": 25, "unit": "V"}
